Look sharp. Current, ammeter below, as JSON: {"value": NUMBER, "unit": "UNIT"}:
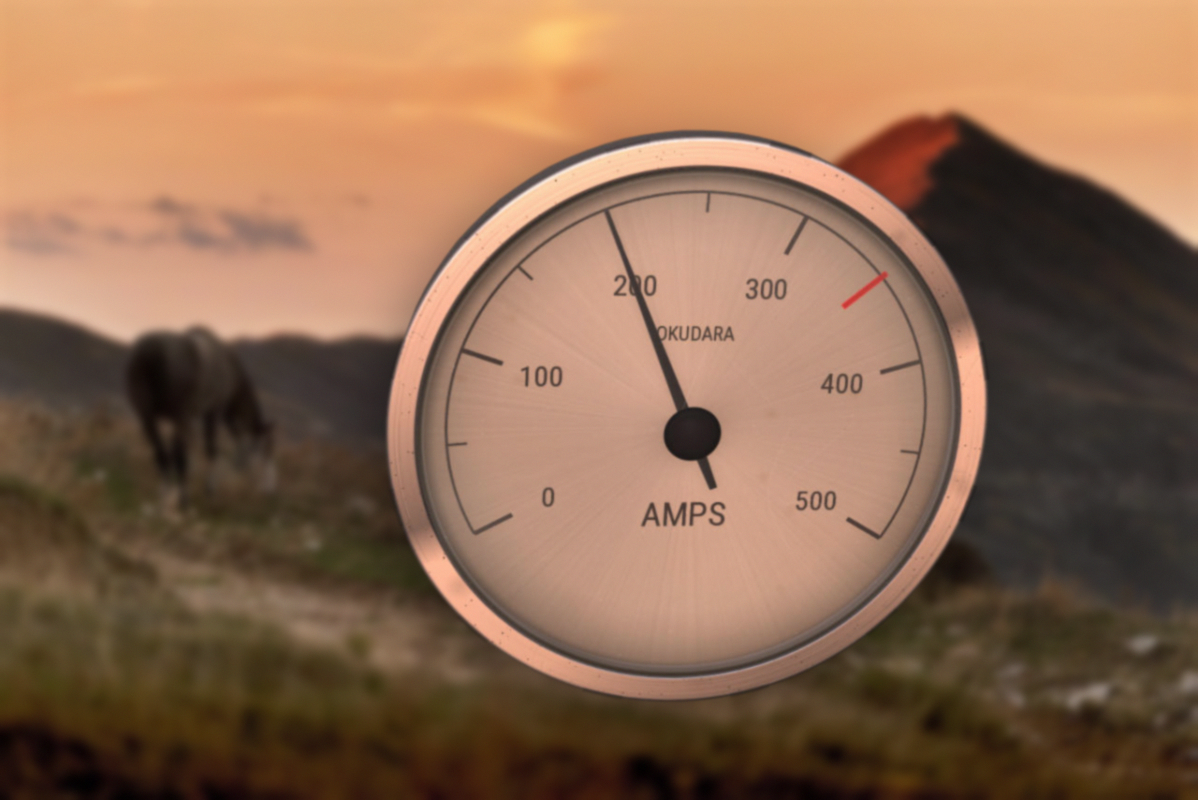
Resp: {"value": 200, "unit": "A"}
